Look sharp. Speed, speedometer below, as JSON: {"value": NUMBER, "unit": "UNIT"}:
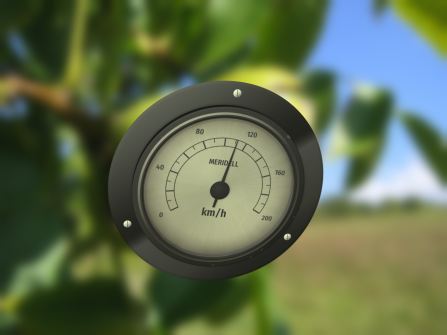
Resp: {"value": 110, "unit": "km/h"}
